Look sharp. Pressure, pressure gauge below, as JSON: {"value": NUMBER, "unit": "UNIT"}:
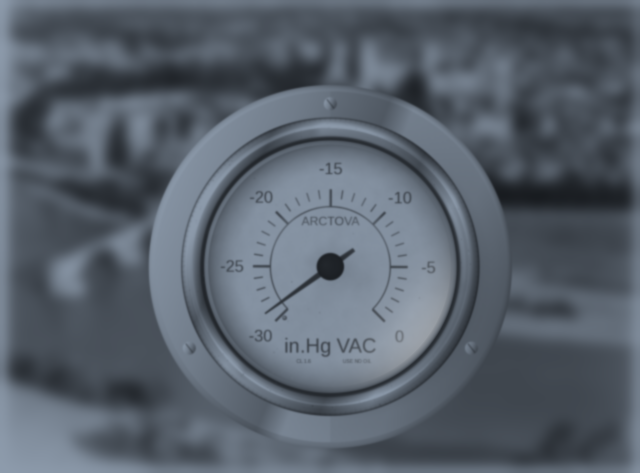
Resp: {"value": -29, "unit": "inHg"}
